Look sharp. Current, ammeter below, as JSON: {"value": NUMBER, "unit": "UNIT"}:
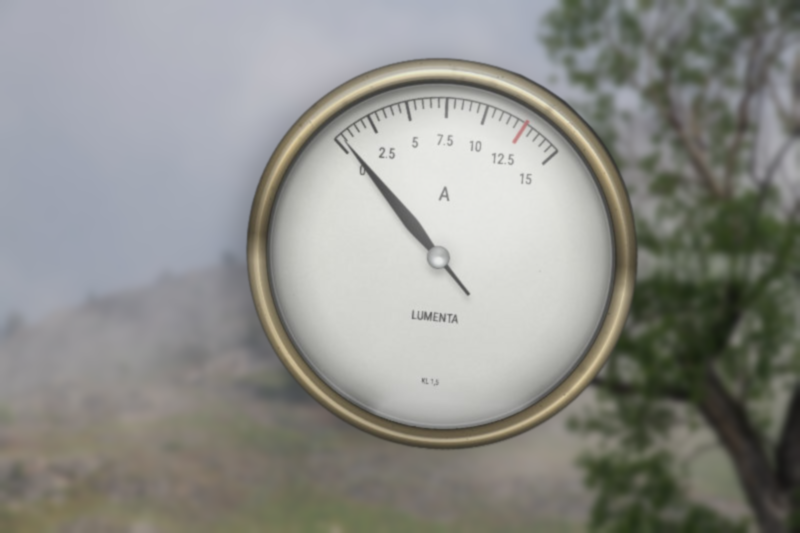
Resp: {"value": 0.5, "unit": "A"}
